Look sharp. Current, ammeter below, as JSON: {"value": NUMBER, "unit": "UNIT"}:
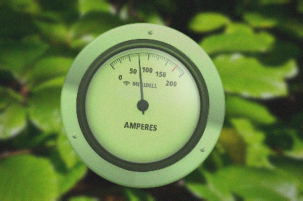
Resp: {"value": 75, "unit": "A"}
